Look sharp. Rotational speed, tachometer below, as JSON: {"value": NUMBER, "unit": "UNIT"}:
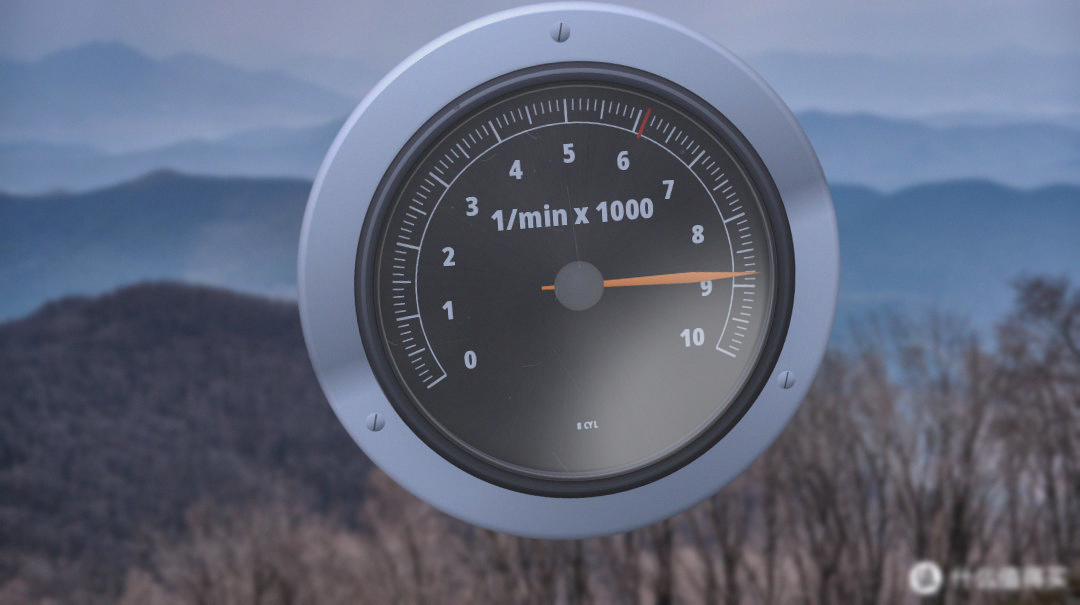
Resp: {"value": 8800, "unit": "rpm"}
